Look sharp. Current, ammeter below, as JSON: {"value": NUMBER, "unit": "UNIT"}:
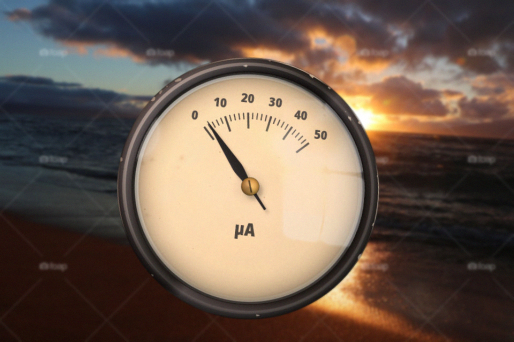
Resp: {"value": 2, "unit": "µA"}
